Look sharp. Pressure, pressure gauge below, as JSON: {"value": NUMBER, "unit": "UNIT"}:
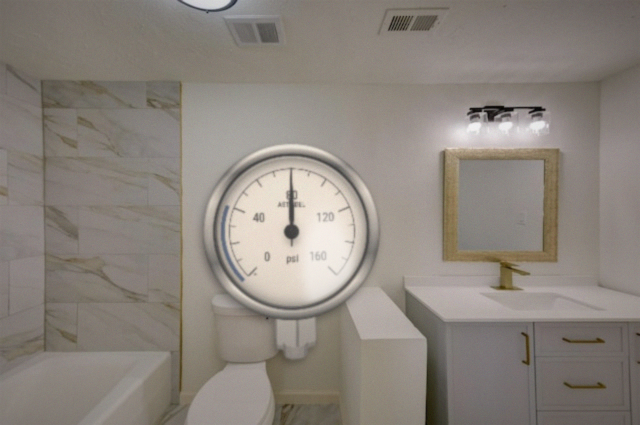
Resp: {"value": 80, "unit": "psi"}
